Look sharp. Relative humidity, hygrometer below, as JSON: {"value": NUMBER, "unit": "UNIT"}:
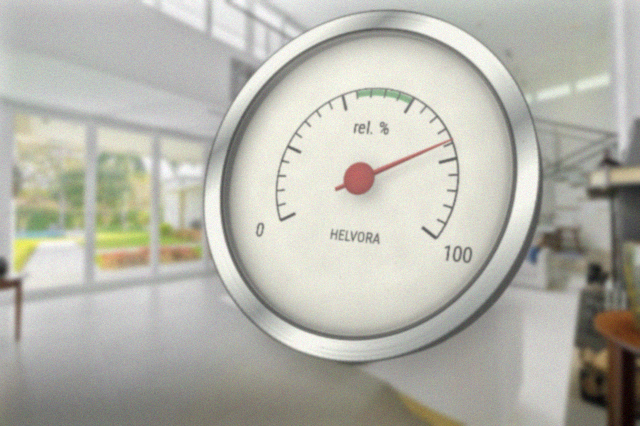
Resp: {"value": 76, "unit": "%"}
